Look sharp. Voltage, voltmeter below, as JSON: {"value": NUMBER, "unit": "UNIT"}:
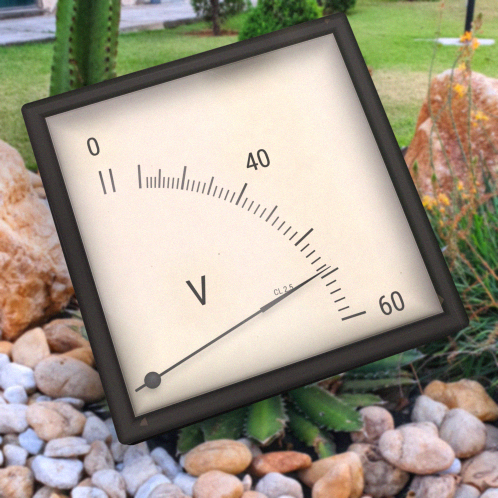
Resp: {"value": 54.5, "unit": "V"}
